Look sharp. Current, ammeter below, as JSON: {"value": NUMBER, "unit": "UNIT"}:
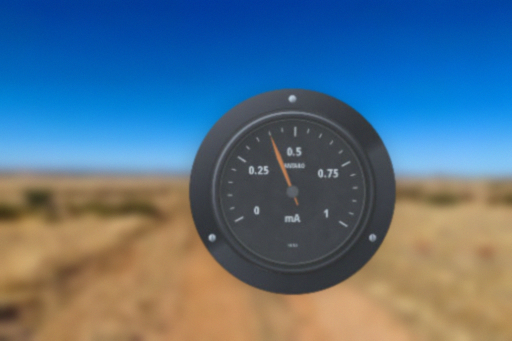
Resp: {"value": 0.4, "unit": "mA"}
